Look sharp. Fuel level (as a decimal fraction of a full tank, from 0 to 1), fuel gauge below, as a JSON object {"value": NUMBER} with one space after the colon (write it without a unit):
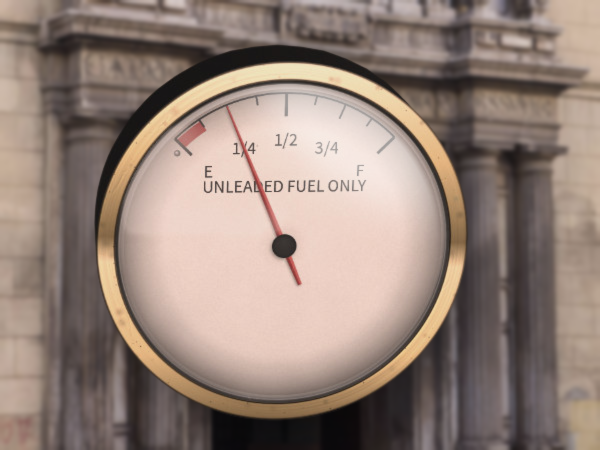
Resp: {"value": 0.25}
